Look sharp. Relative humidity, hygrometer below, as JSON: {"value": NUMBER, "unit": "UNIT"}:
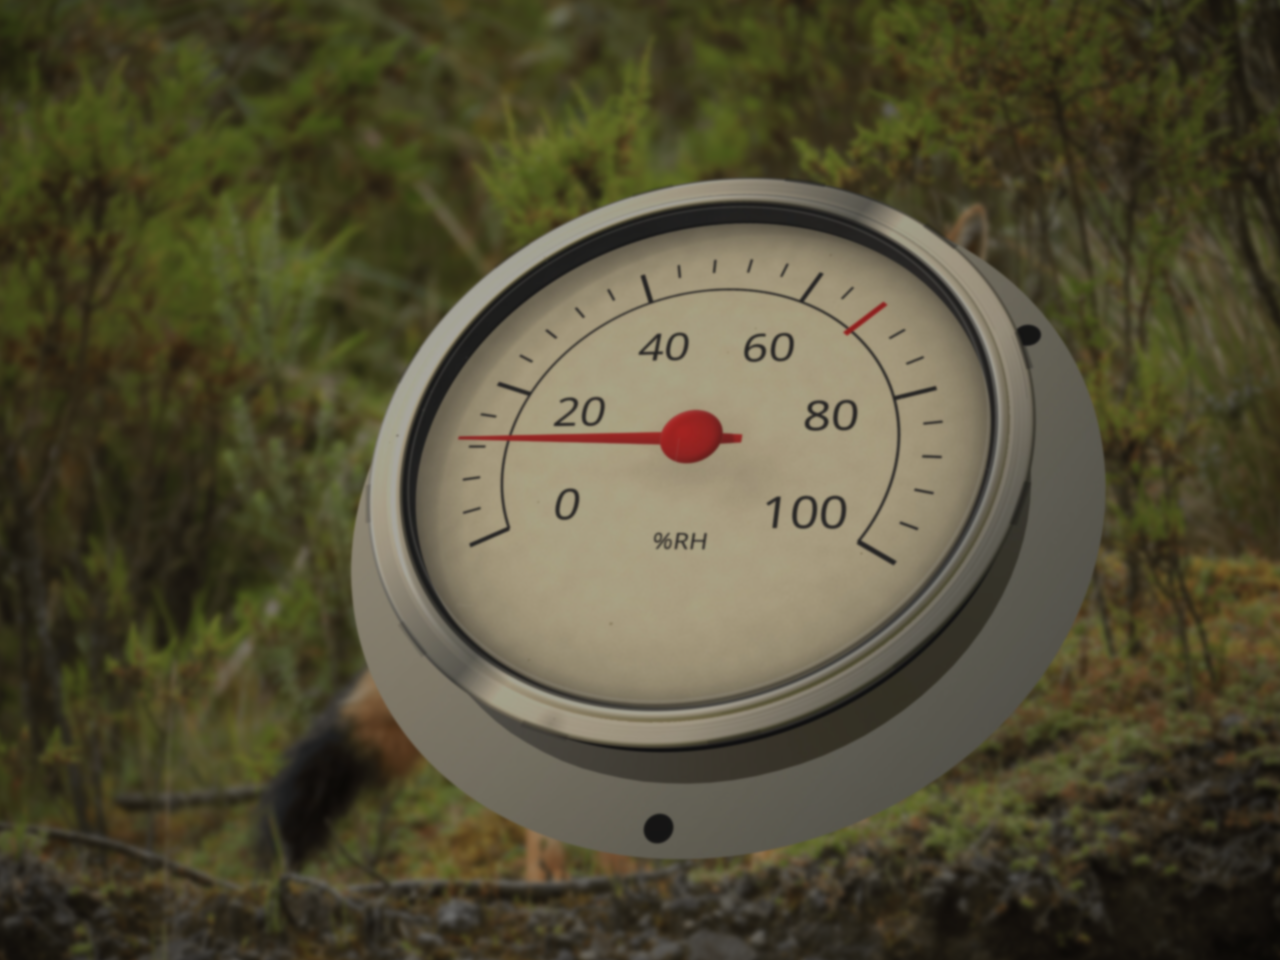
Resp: {"value": 12, "unit": "%"}
